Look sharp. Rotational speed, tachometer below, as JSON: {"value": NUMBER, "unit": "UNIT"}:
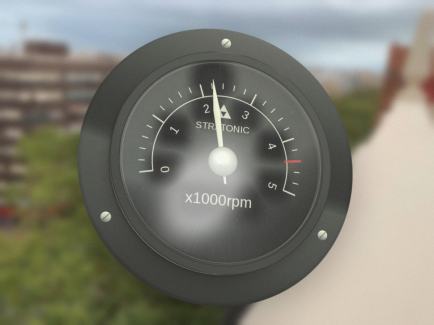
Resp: {"value": 2200, "unit": "rpm"}
